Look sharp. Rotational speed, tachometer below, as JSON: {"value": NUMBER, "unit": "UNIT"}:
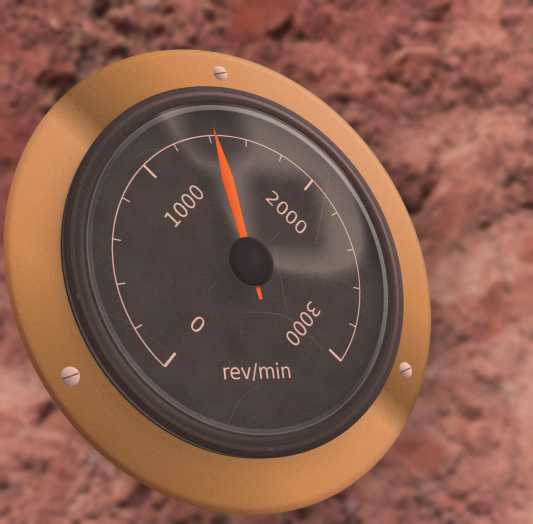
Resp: {"value": 1400, "unit": "rpm"}
